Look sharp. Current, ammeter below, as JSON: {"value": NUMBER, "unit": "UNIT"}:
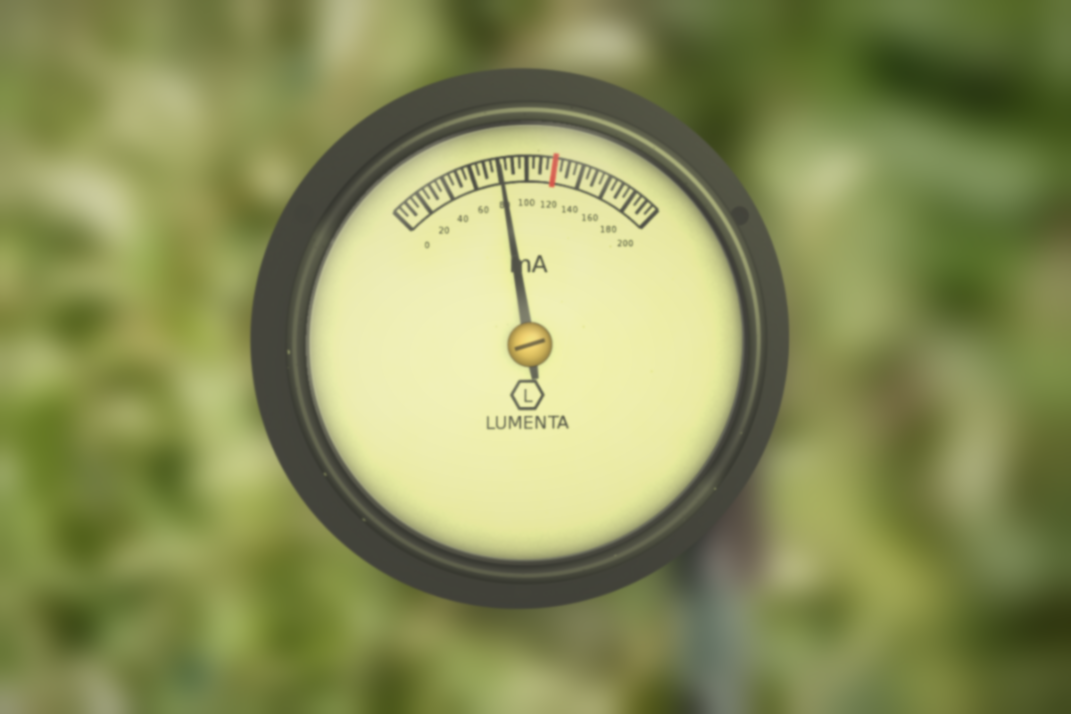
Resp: {"value": 80, "unit": "mA"}
